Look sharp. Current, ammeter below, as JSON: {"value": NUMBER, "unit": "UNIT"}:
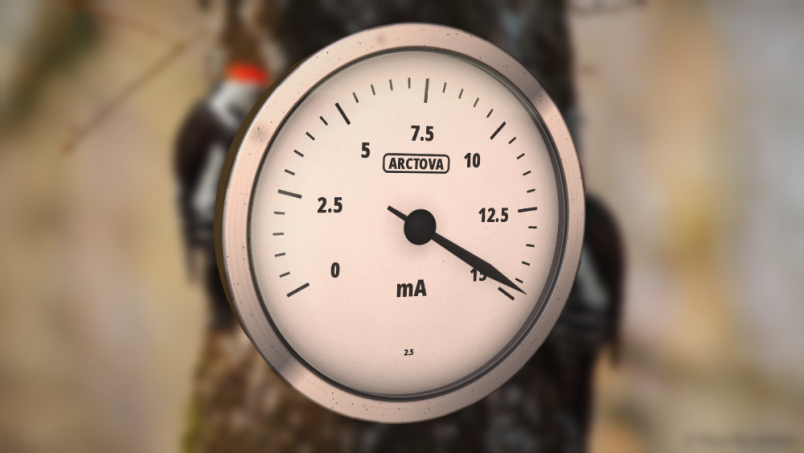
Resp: {"value": 14.75, "unit": "mA"}
